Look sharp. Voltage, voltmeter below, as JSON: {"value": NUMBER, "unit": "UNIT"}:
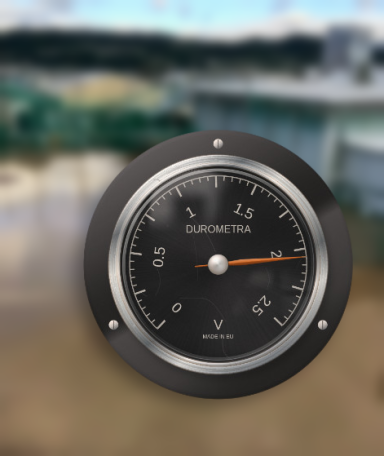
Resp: {"value": 2.05, "unit": "V"}
